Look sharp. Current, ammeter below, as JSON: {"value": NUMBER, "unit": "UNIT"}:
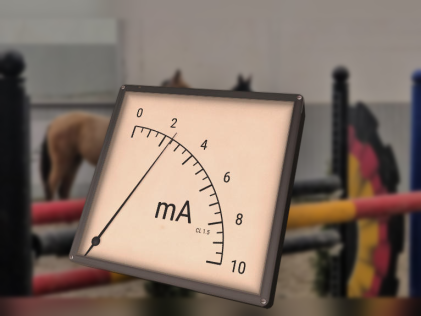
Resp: {"value": 2.5, "unit": "mA"}
